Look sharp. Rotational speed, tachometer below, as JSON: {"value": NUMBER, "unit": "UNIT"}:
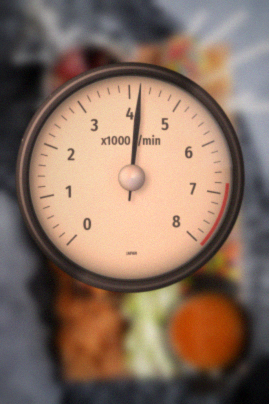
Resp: {"value": 4200, "unit": "rpm"}
